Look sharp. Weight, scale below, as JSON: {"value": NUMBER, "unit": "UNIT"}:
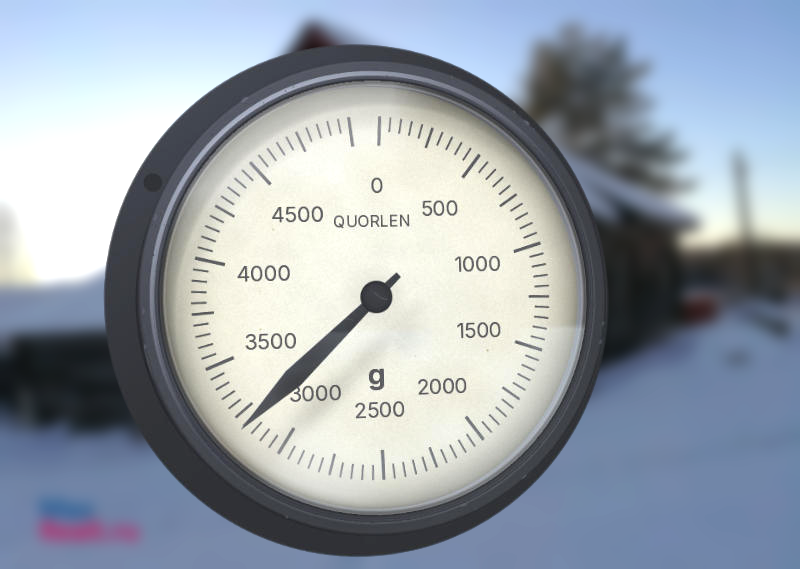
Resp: {"value": 3200, "unit": "g"}
